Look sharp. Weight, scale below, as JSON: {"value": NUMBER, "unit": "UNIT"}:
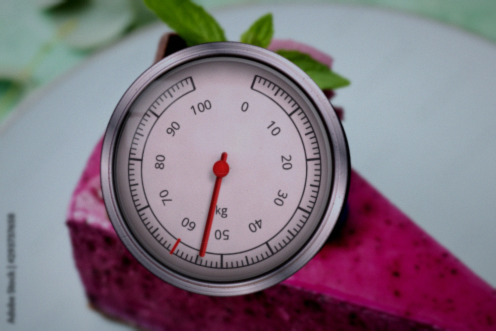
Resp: {"value": 54, "unit": "kg"}
